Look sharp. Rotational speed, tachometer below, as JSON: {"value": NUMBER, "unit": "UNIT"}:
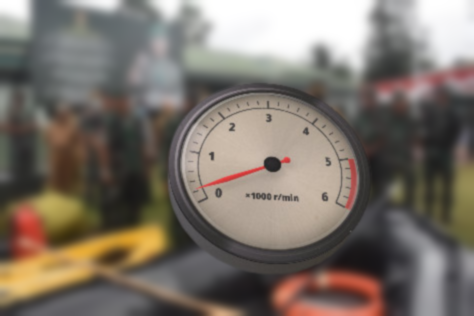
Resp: {"value": 200, "unit": "rpm"}
